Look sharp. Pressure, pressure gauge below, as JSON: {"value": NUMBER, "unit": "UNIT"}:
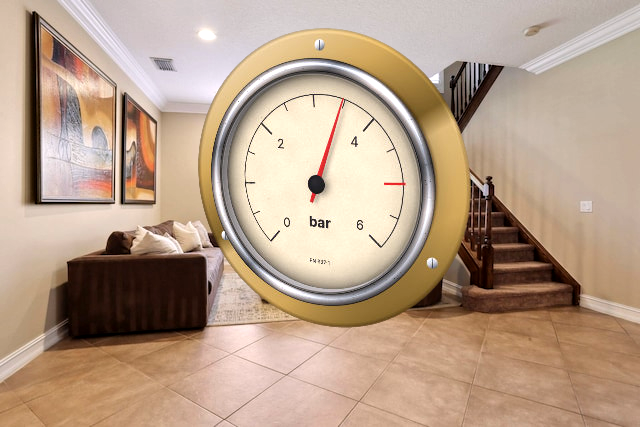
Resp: {"value": 3.5, "unit": "bar"}
